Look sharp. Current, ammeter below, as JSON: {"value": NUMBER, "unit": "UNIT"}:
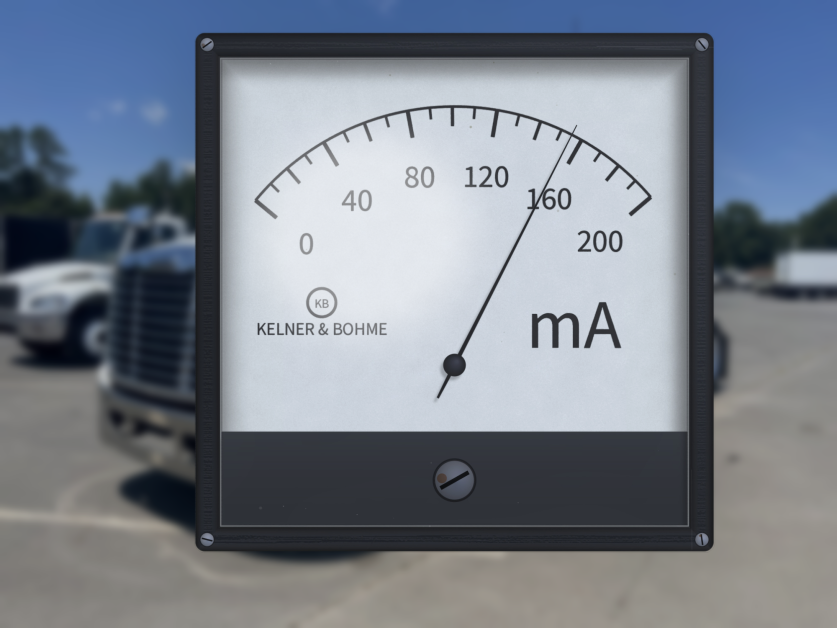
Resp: {"value": 155, "unit": "mA"}
